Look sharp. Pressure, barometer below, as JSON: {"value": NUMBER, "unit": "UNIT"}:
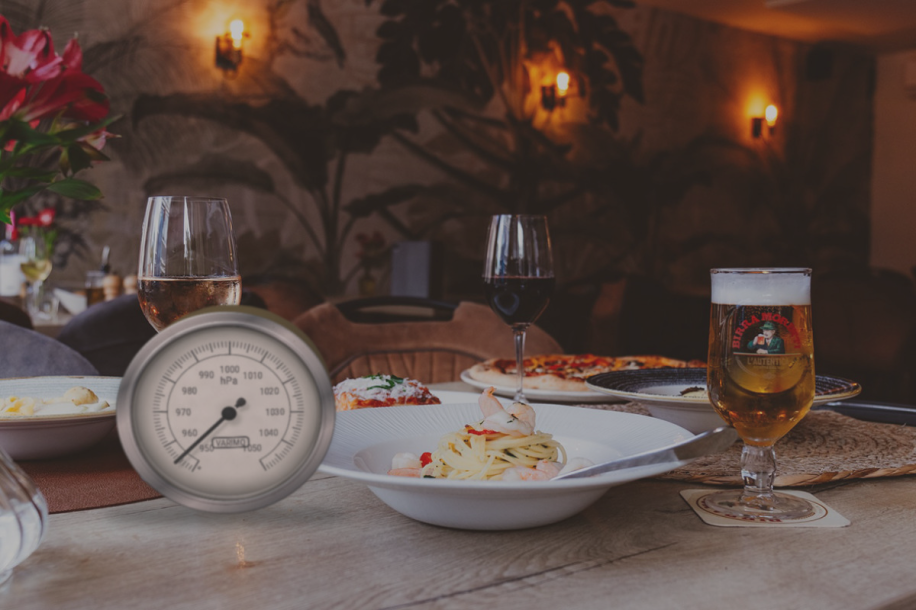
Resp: {"value": 955, "unit": "hPa"}
